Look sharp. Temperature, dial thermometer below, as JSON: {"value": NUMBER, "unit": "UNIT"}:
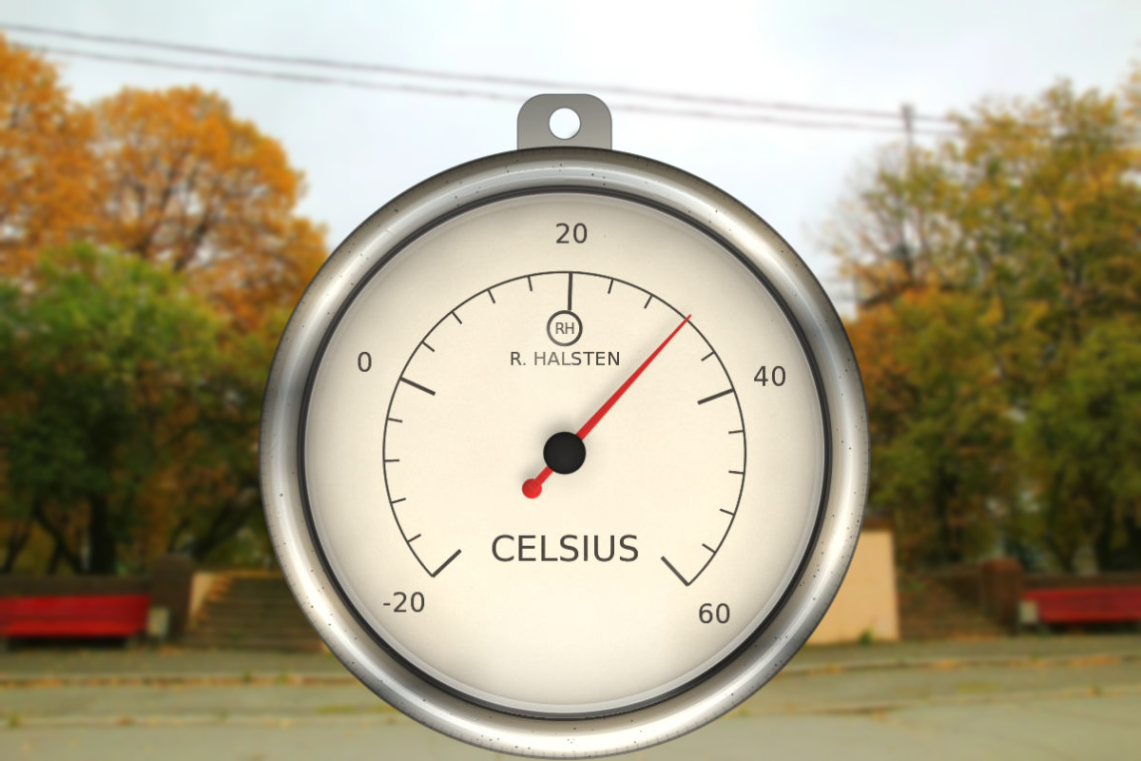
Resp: {"value": 32, "unit": "°C"}
